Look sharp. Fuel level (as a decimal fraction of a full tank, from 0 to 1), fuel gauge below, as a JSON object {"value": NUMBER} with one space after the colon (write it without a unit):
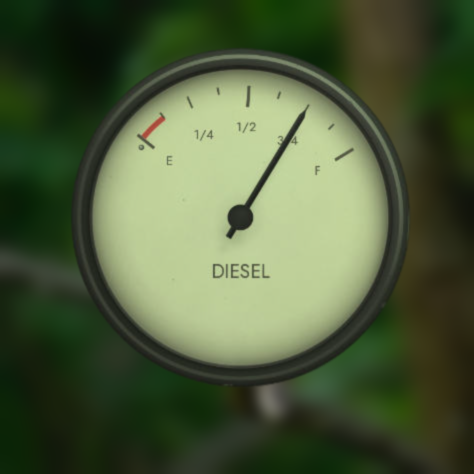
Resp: {"value": 0.75}
